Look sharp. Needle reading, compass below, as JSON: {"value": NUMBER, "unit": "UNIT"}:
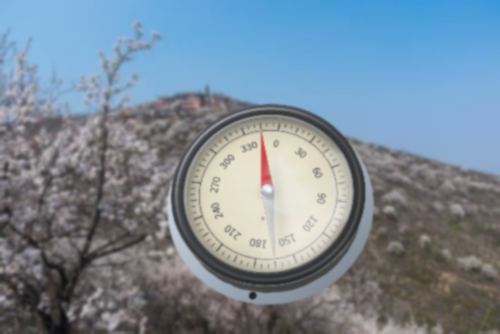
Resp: {"value": 345, "unit": "°"}
